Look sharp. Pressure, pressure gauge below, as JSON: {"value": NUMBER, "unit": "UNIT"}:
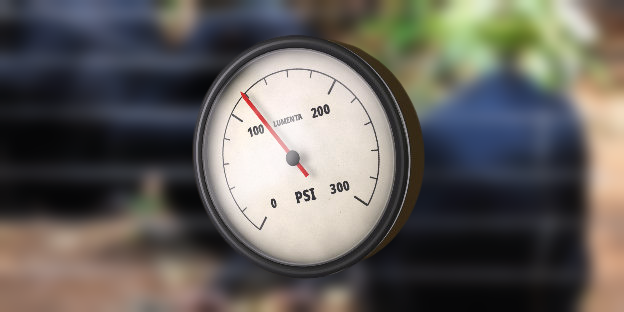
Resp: {"value": 120, "unit": "psi"}
